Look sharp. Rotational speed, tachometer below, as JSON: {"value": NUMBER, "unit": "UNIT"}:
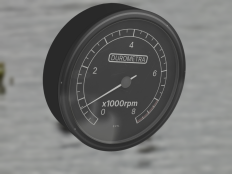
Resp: {"value": 750, "unit": "rpm"}
